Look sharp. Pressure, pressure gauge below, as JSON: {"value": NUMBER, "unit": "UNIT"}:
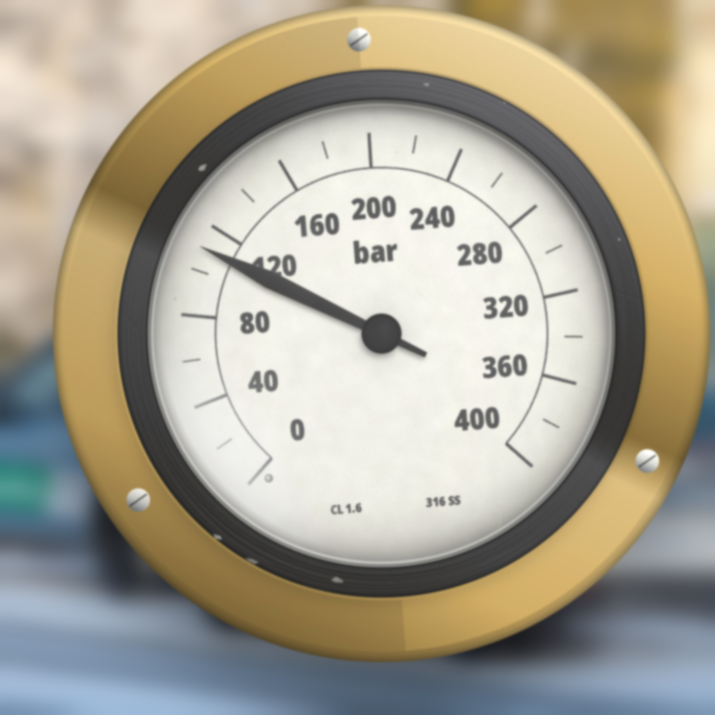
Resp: {"value": 110, "unit": "bar"}
